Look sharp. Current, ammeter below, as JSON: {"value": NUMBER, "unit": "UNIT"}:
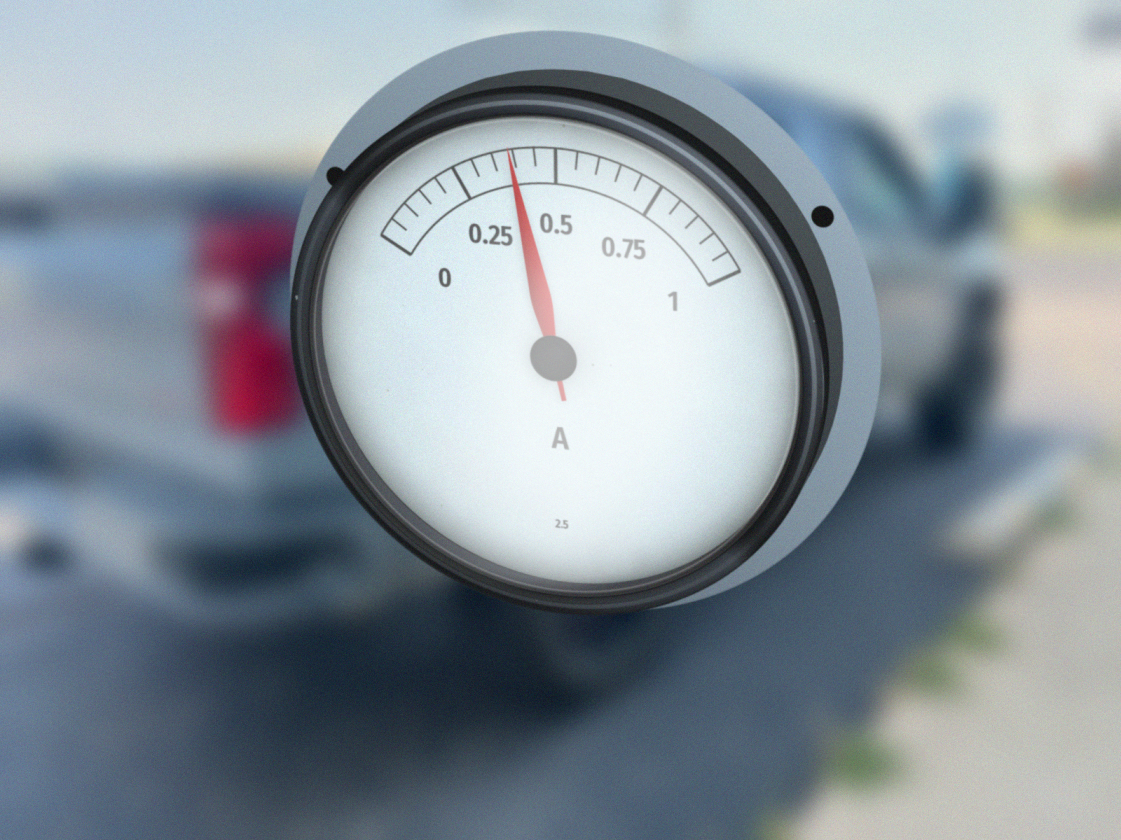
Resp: {"value": 0.4, "unit": "A"}
